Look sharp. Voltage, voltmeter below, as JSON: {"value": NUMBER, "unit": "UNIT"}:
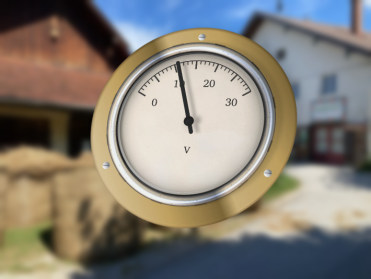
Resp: {"value": 11, "unit": "V"}
